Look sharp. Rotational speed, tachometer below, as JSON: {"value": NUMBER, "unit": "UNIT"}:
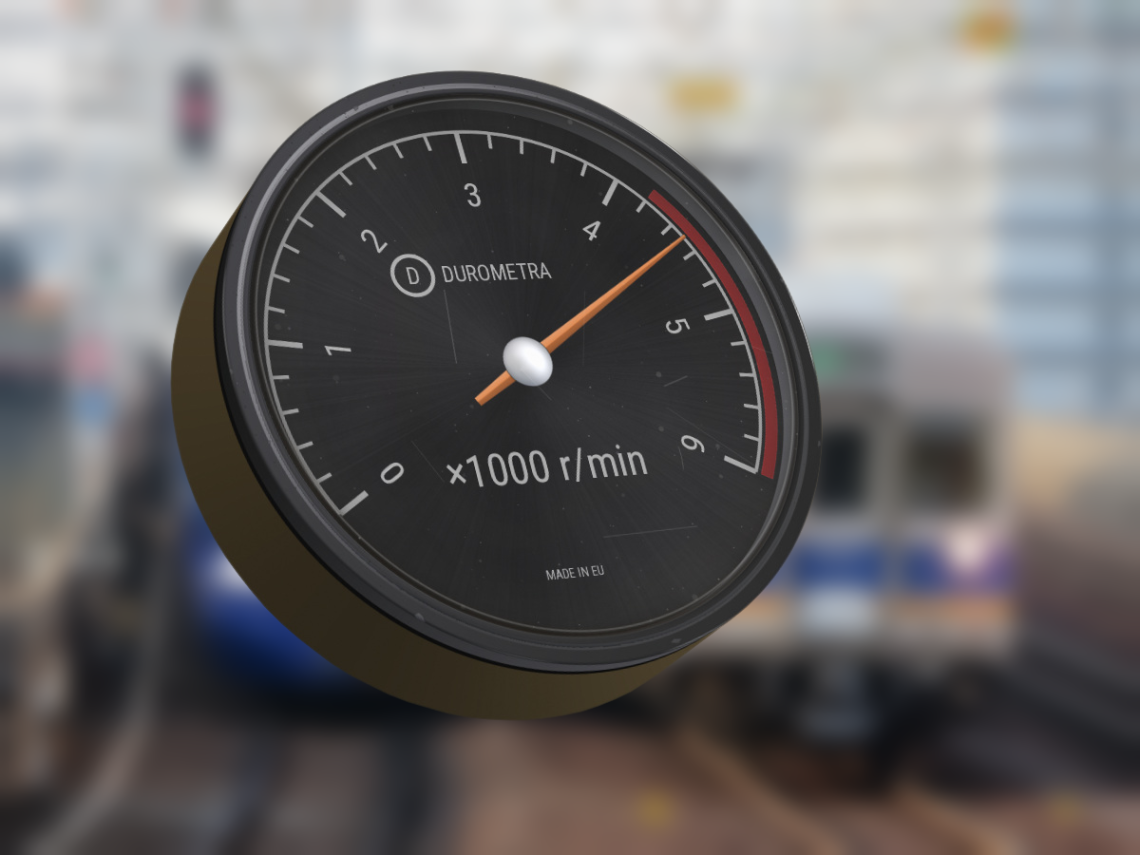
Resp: {"value": 4500, "unit": "rpm"}
